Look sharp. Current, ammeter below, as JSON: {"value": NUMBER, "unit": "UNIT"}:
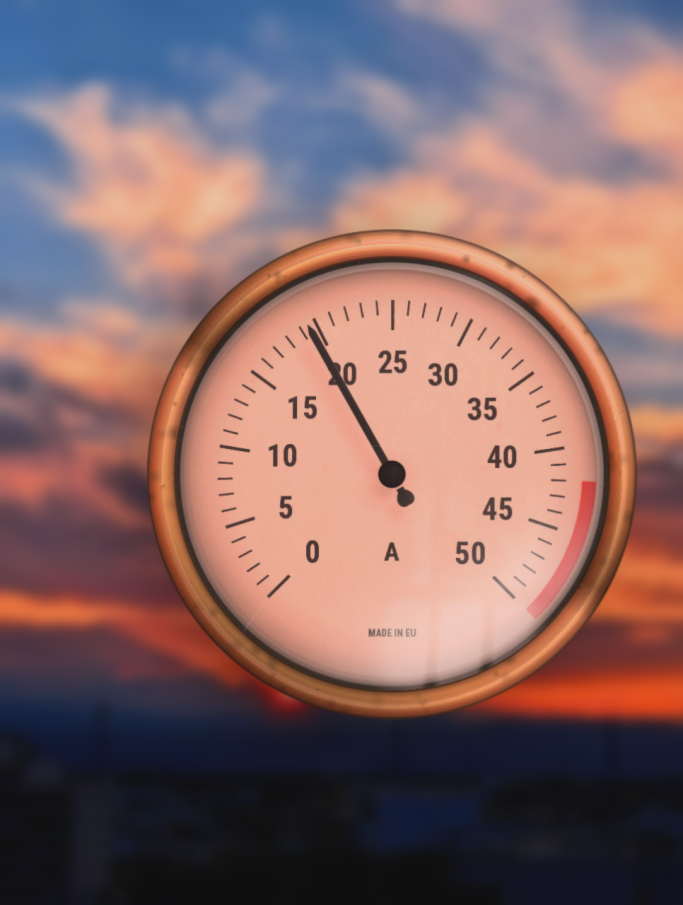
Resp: {"value": 19.5, "unit": "A"}
